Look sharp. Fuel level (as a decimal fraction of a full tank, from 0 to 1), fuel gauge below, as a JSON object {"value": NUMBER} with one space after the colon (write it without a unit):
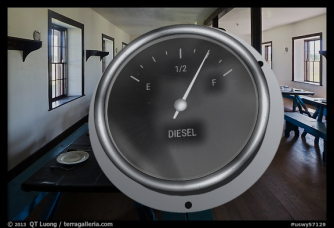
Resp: {"value": 0.75}
